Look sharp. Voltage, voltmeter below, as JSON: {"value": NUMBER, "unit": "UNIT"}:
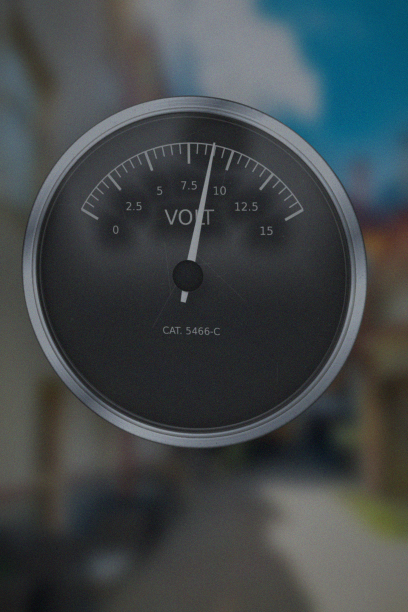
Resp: {"value": 9, "unit": "V"}
